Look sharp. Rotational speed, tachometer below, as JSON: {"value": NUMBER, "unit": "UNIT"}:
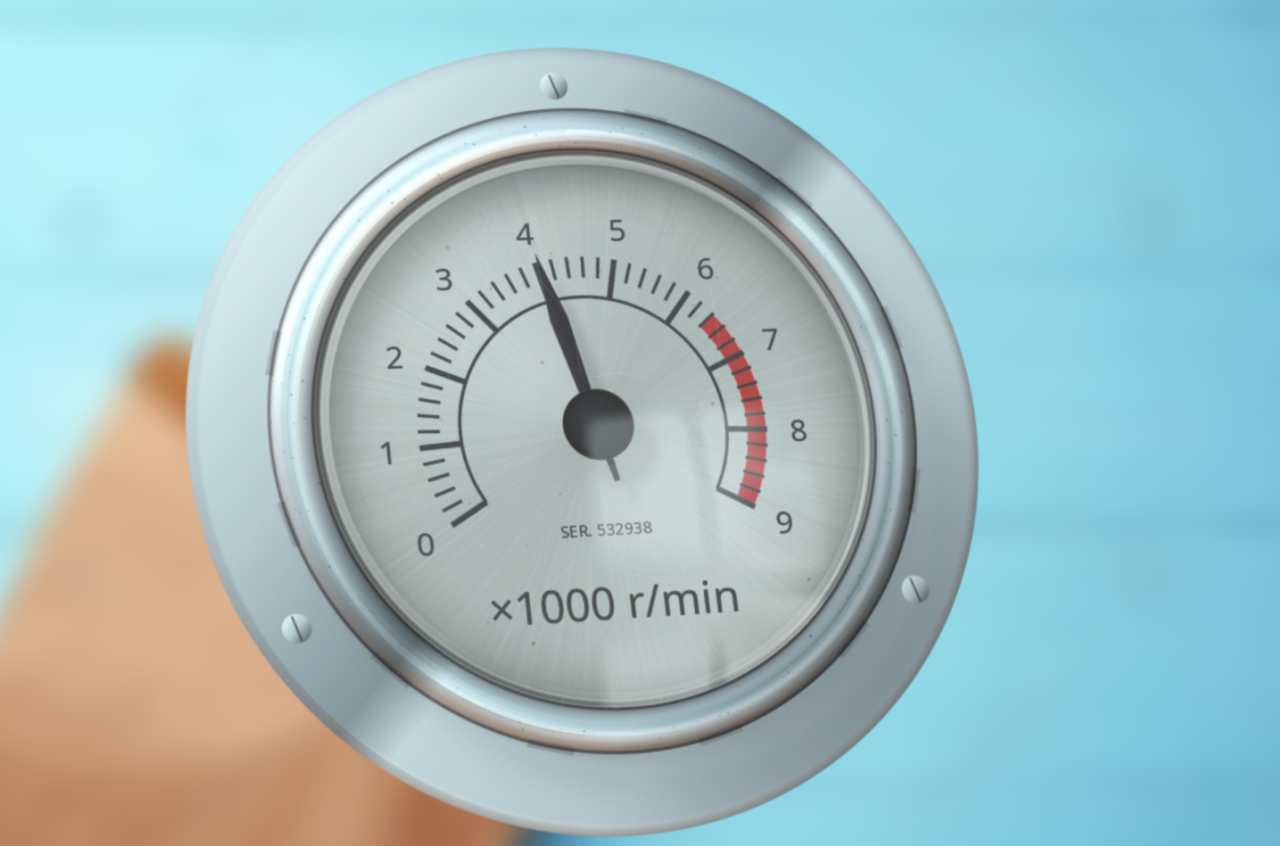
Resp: {"value": 4000, "unit": "rpm"}
